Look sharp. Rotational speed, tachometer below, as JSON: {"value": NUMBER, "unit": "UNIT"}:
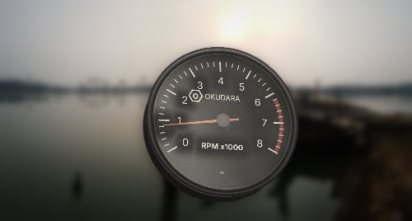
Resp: {"value": 800, "unit": "rpm"}
